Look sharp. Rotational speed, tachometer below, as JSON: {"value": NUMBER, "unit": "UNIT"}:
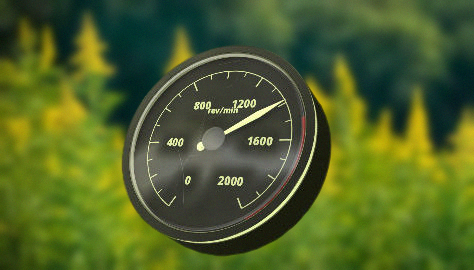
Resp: {"value": 1400, "unit": "rpm"}
